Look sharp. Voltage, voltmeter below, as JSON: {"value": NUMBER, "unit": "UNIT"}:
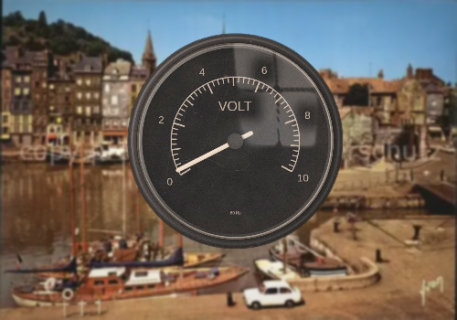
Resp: {"value": 0.2, "unit": "V"}
